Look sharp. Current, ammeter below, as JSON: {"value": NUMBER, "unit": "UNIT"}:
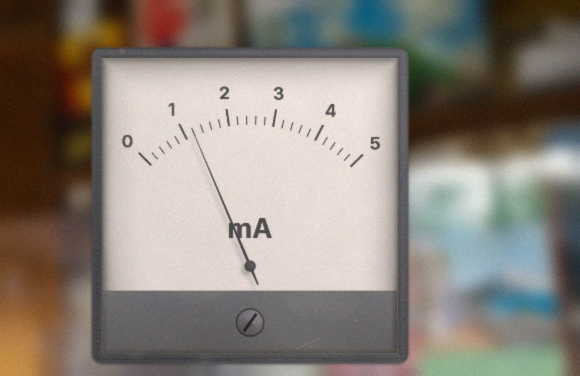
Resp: {"value": 1.2, "unit": "mA"}
